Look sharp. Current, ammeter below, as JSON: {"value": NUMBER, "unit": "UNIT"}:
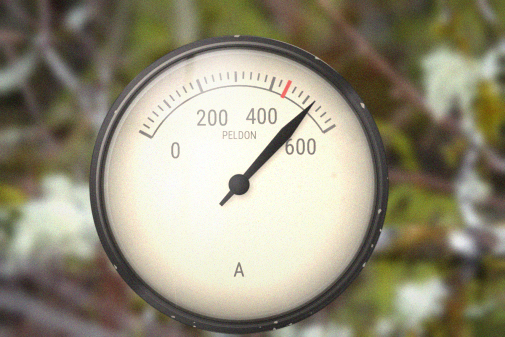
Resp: {"value": 520, "unit": "A"}
